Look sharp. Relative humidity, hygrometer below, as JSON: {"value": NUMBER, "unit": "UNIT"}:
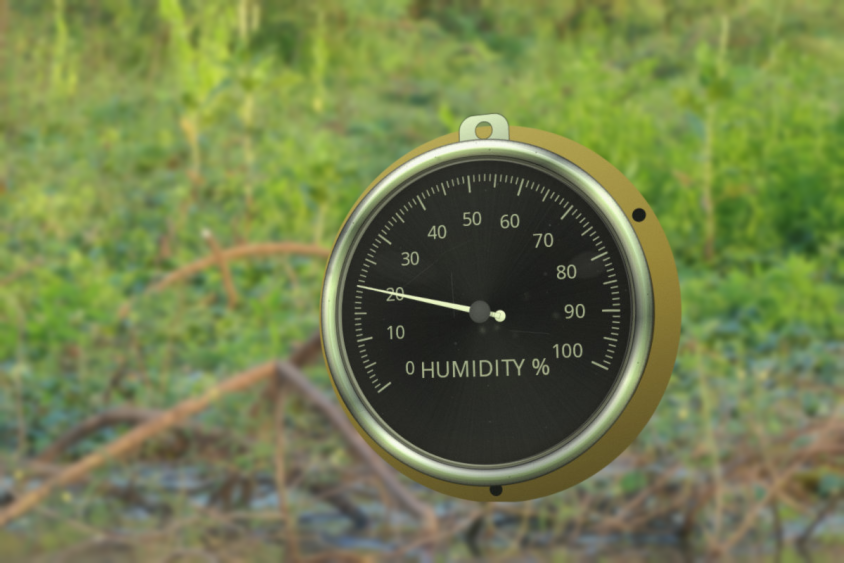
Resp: {"value": 20, "unit": "%"}
